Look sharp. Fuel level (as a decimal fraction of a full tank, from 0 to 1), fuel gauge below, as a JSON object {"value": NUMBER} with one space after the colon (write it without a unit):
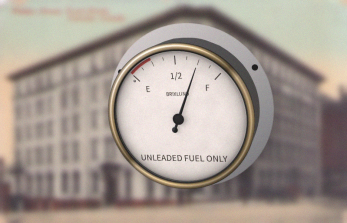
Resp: {"value": 0.75}
